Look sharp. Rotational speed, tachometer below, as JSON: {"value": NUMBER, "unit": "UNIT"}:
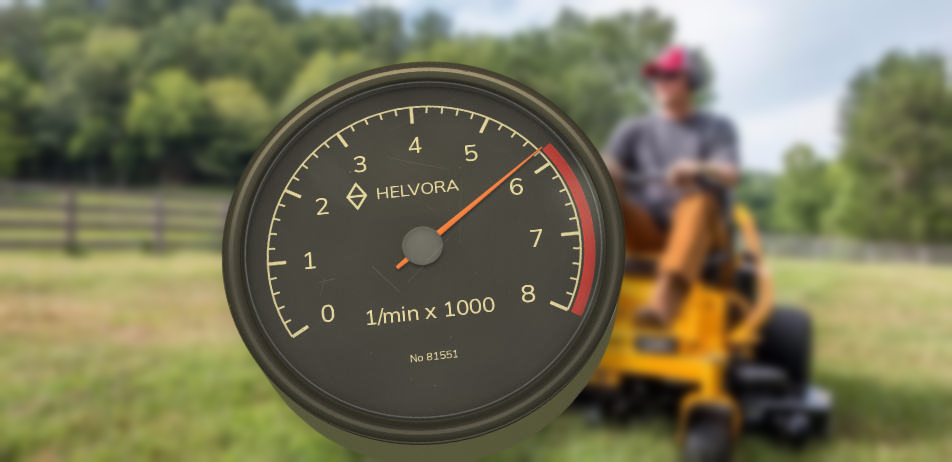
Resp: {"value": 5800, "unit": "rpm"}
